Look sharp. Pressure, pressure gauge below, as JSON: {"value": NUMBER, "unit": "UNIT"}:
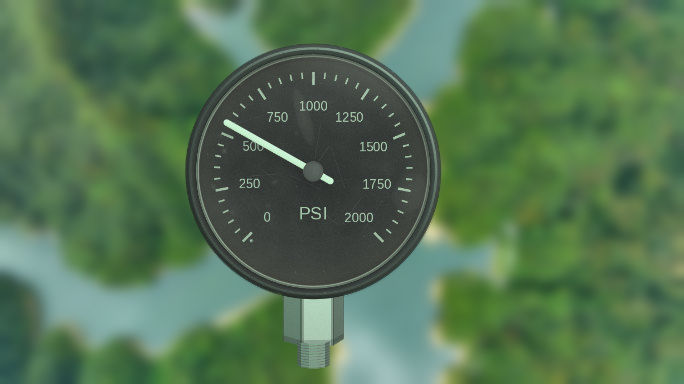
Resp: {"value": 550, "unit": "psi"}
